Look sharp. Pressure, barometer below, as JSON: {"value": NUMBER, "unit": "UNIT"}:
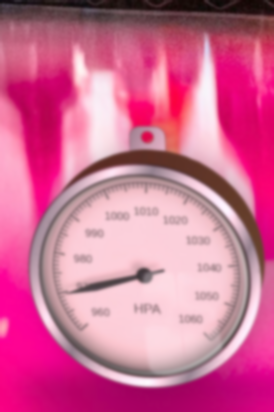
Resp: {"value": 970, "unit": "hPa"}
